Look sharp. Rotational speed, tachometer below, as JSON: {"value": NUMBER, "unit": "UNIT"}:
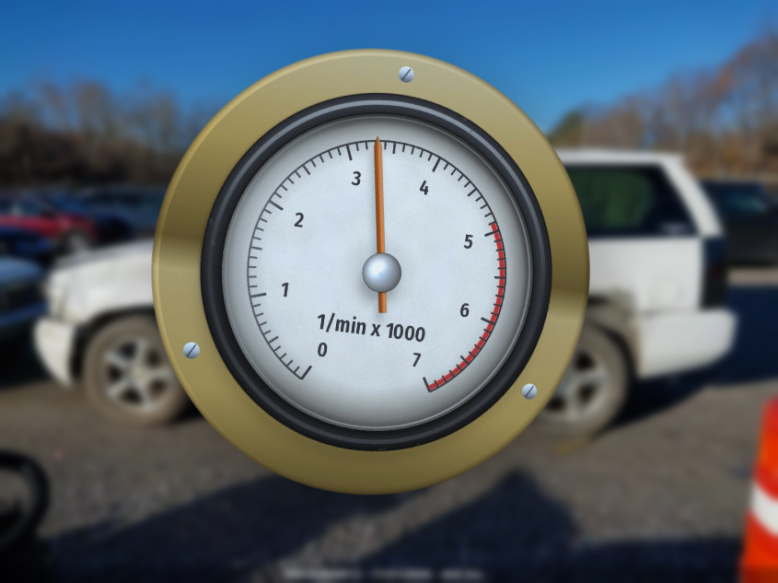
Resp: {"value": 3300, "unit": "rpm"}
